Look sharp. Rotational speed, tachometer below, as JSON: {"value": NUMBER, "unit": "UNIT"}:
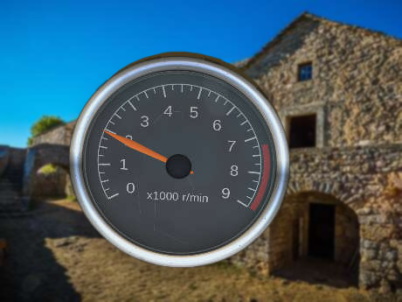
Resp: {"value": 2000, "unit": "rpm"}
